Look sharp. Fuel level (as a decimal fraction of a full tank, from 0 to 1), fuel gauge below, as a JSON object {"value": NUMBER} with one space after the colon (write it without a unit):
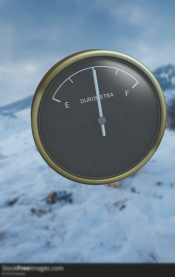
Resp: {"value": 0.5}
